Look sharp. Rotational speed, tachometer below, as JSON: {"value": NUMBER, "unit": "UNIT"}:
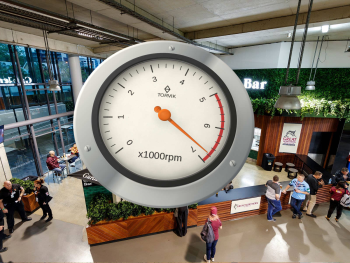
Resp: {"value": 6800, "unit": "rpm"}
